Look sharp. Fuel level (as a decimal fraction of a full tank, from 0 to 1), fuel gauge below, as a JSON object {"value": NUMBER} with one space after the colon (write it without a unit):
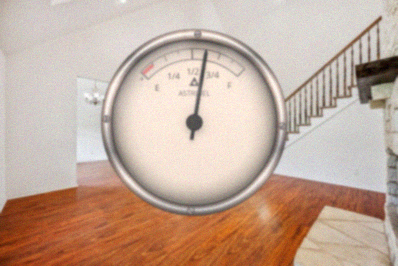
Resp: {"value": 0.625}
